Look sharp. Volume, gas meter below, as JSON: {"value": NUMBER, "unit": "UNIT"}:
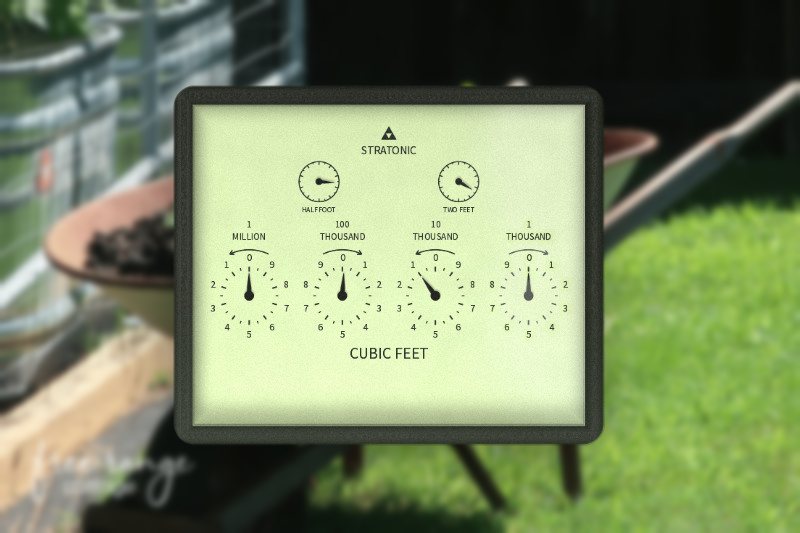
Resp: {"value": 1000, "unit": "ft³"}
